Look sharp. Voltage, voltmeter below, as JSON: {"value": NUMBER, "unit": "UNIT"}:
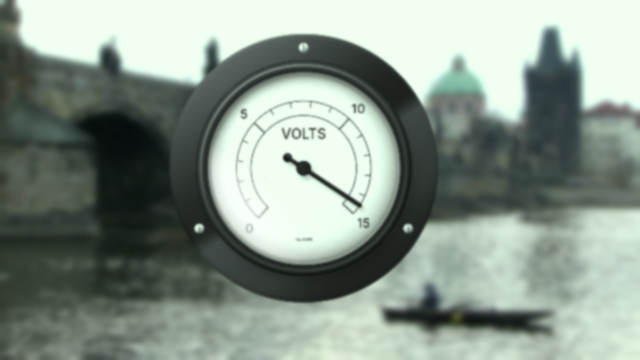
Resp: {"value": 14.5, "unit": "V"}
